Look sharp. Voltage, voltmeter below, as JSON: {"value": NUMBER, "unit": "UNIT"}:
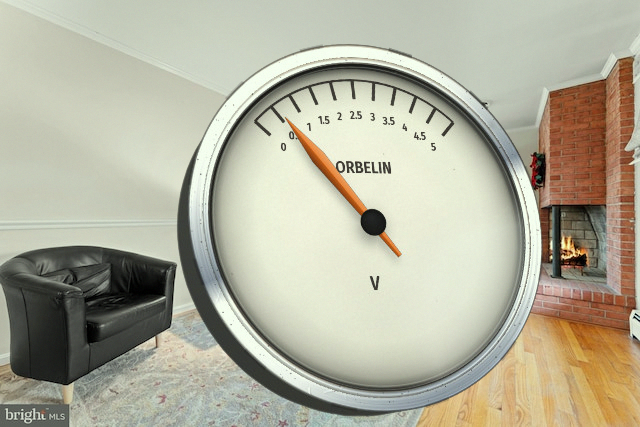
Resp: {"value": 0.5, "unit": "V"}
